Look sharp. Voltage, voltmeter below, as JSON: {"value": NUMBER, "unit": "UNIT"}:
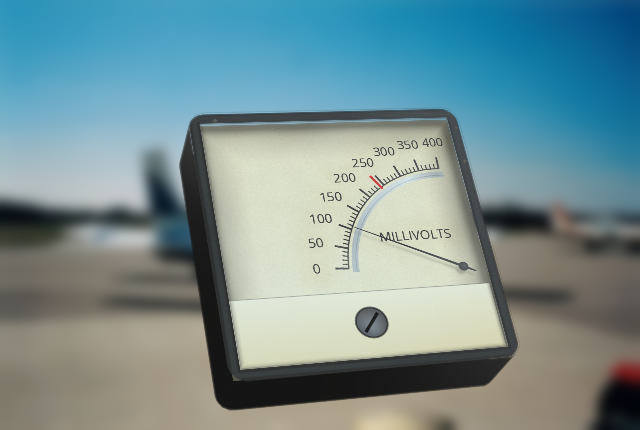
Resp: {"value": 100, "unit": "mV"}
